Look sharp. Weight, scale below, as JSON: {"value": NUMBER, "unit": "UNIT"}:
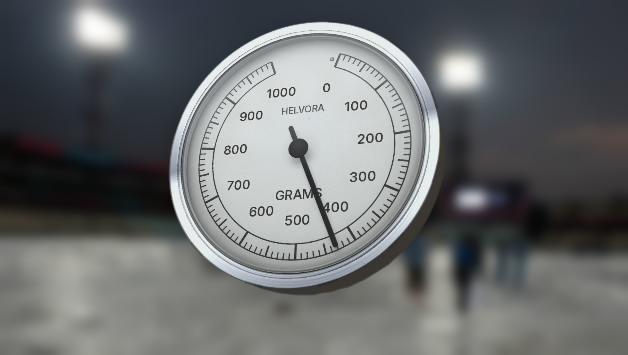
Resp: {"value": 430, "unit": "g"}
